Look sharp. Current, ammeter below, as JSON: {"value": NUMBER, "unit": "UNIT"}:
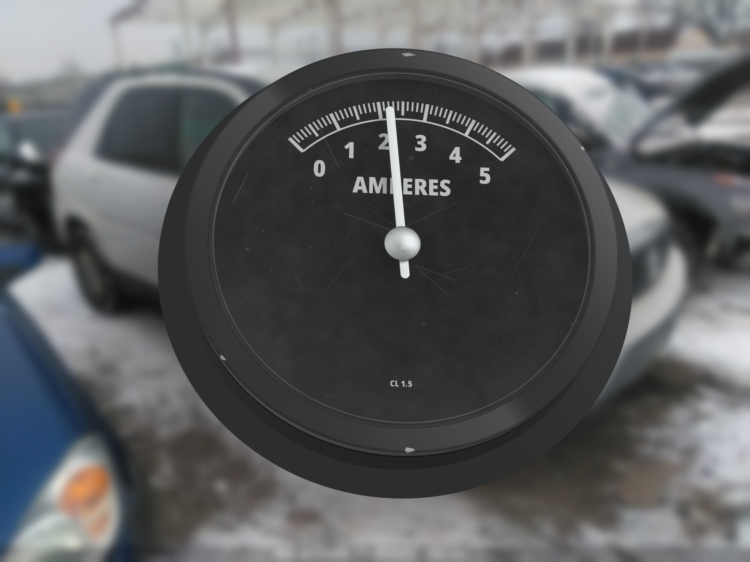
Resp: {"value": 2.2, "unit": "A"}
